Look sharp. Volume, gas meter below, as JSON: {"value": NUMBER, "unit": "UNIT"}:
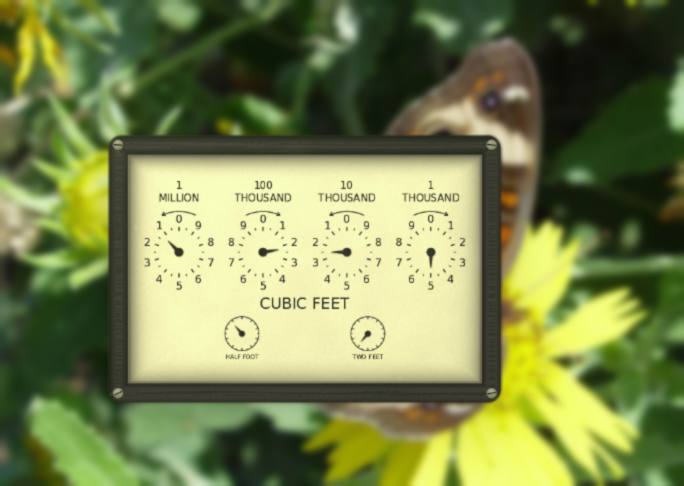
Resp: {"value": 122500, "unit": "ft³"}
